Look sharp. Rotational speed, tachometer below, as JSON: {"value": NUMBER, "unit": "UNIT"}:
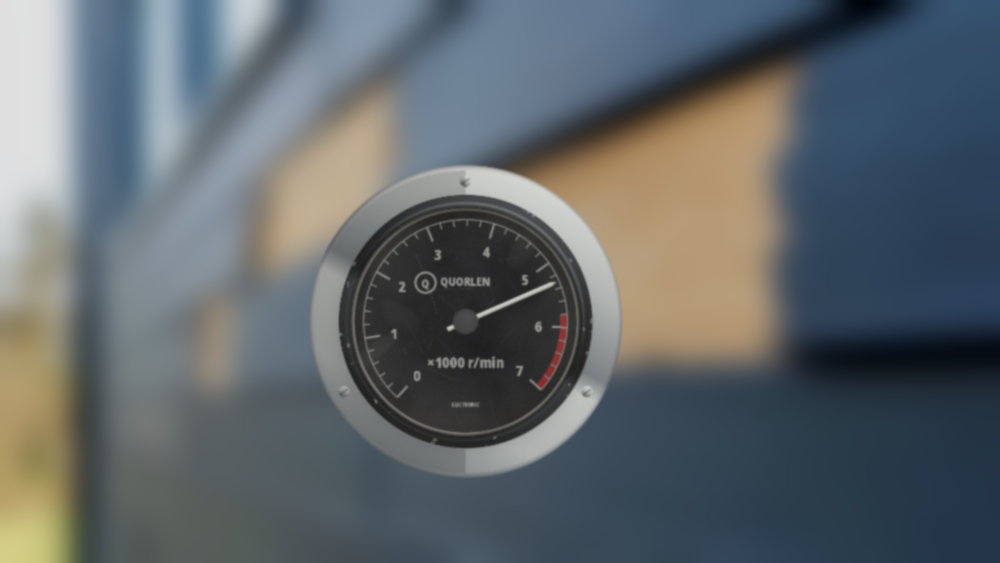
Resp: {"value": 5300, "unit": "rpm"}
